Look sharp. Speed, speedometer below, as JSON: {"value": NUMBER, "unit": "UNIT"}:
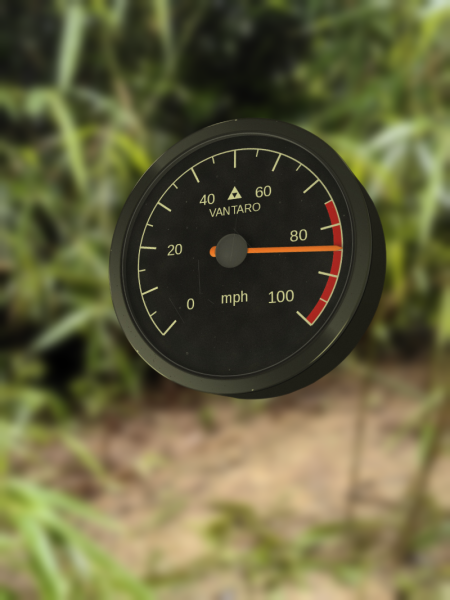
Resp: {"value": 85, "unit": "mph"}
